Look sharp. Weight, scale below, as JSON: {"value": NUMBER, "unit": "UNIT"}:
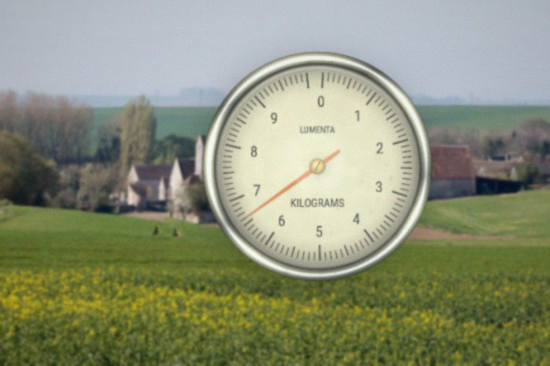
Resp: {"value": 6.6, "unit": "kg"}
